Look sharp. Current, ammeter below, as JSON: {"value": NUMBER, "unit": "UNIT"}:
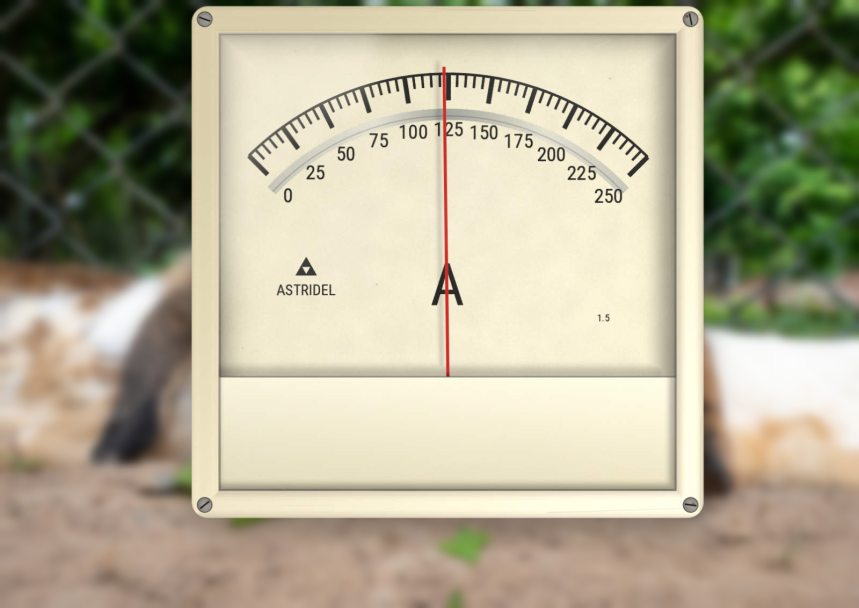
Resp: {"value": 122.5, "unit": "A"}
